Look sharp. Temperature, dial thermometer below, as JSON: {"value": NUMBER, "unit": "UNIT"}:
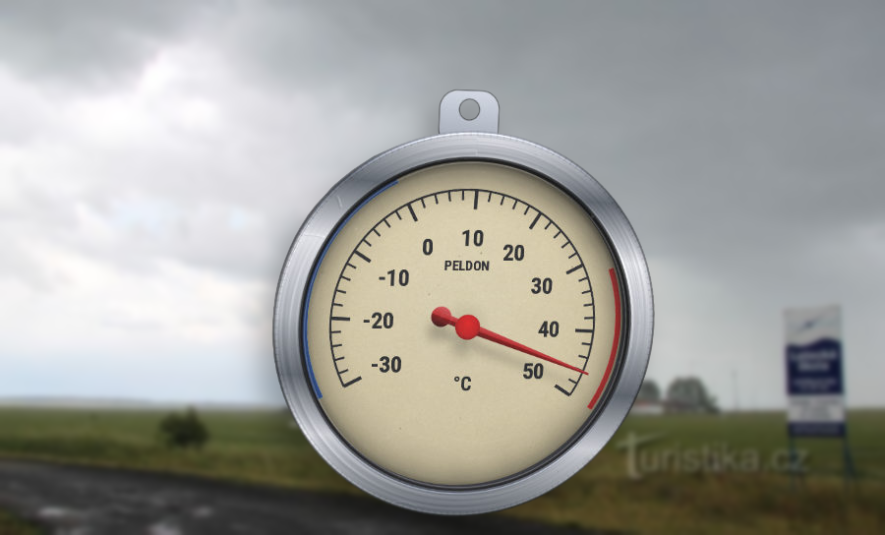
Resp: {"value": 46, "unit": "°C"}
